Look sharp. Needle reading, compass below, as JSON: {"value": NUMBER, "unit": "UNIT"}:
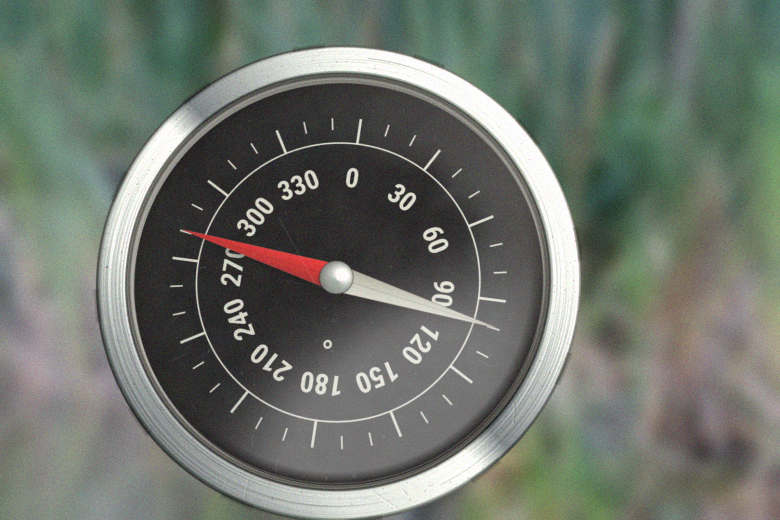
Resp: {"value": 280, "unit": "°"}
